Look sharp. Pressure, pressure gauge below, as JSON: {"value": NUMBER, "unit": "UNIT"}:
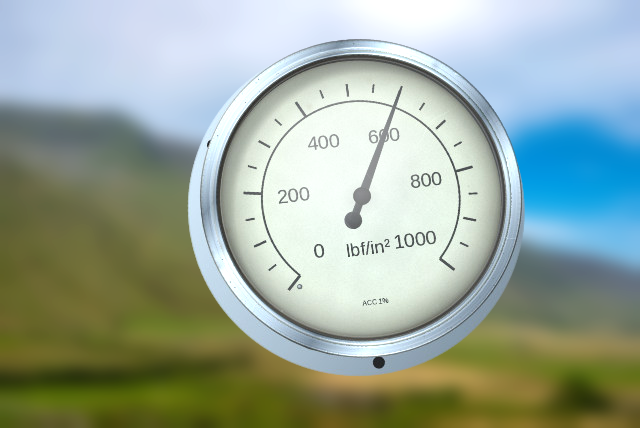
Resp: {"value": 600, "unit": "psi"}
